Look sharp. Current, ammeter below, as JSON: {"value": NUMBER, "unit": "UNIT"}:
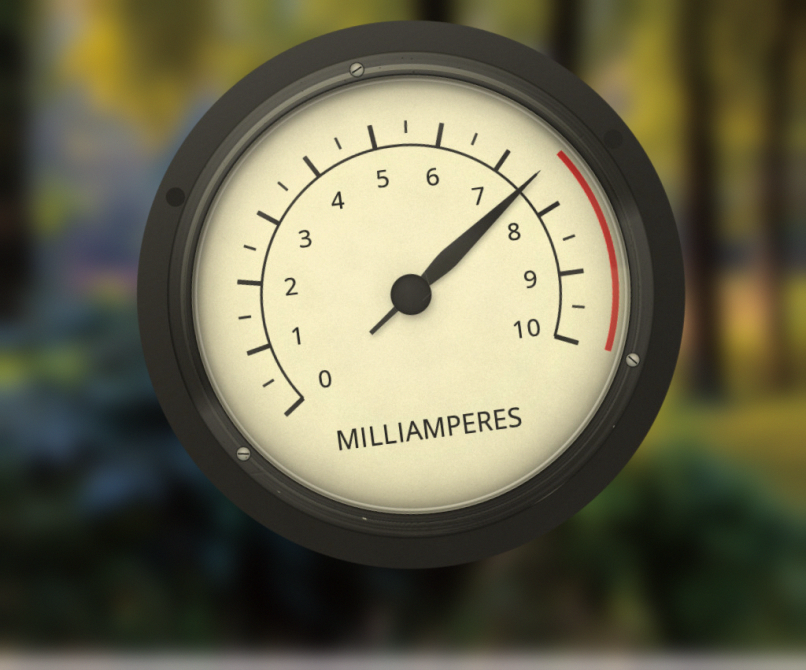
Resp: {"value": 7.5, "unit": "mA"}
